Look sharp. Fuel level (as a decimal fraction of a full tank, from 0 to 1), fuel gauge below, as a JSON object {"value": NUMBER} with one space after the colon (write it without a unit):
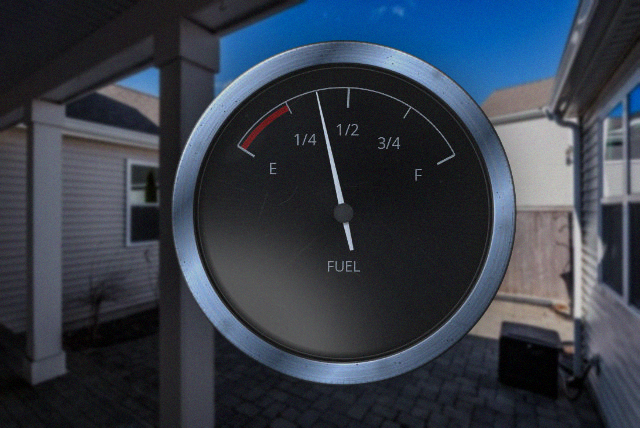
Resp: {"value": 0.375}
